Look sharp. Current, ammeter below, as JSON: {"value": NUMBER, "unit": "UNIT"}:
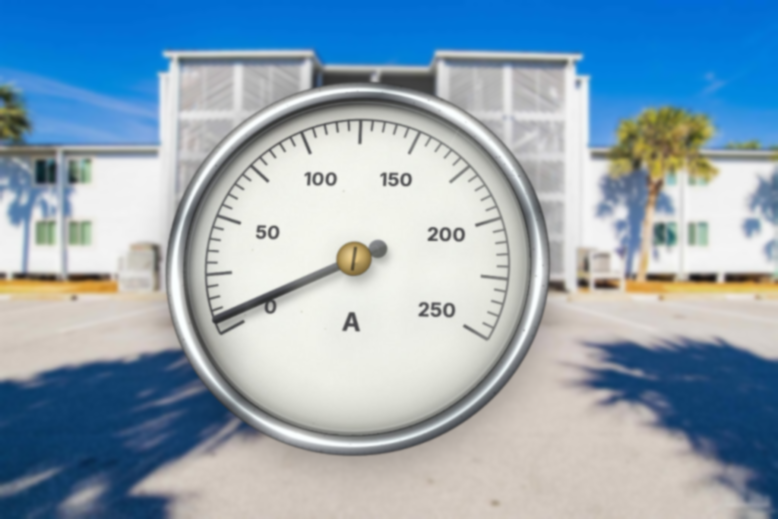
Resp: {"value": 5, "unit": "A"}
